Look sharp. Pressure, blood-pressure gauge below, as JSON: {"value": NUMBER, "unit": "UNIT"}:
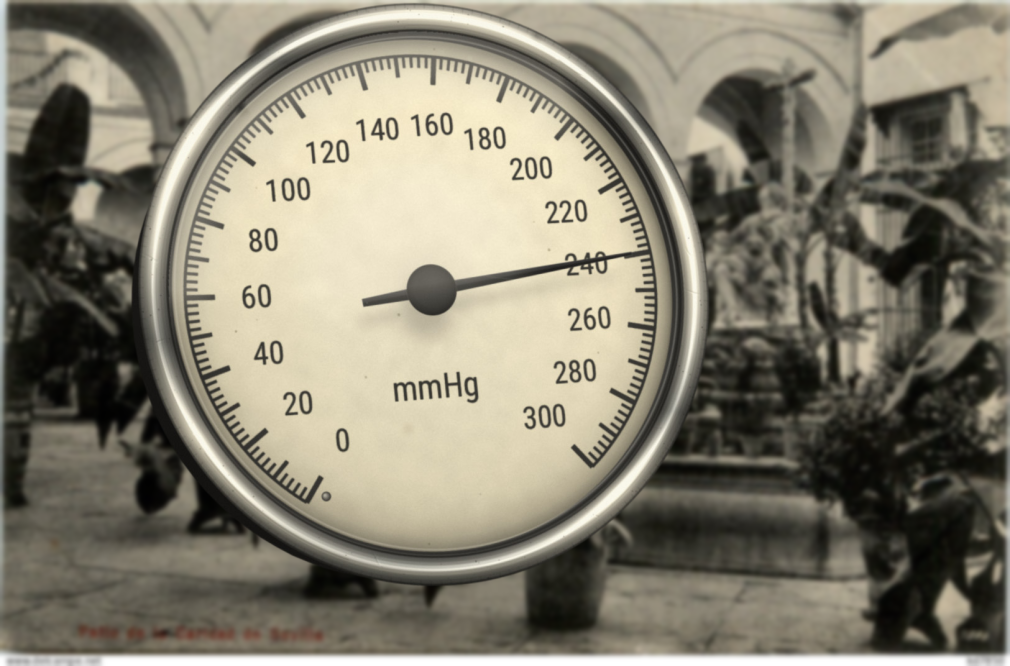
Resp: {"value": 240, "unit": "mmHg"}
